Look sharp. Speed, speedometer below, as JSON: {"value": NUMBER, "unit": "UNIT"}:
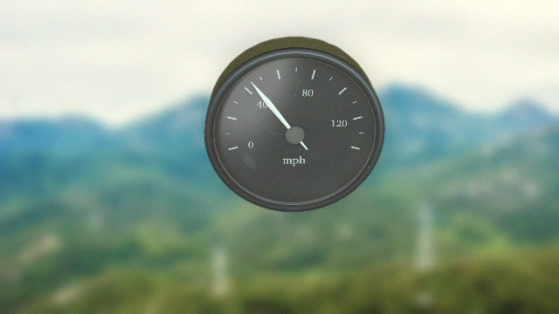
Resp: {"value": 45, "unit": "mph"}
